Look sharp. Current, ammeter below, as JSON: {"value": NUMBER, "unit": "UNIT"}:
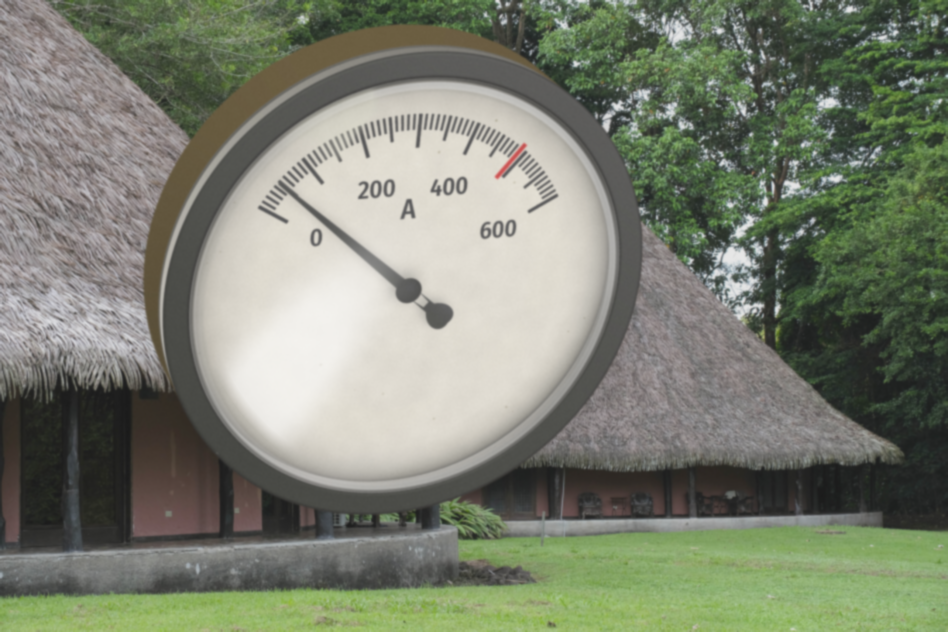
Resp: {"value": 50, "unit": "A"}
